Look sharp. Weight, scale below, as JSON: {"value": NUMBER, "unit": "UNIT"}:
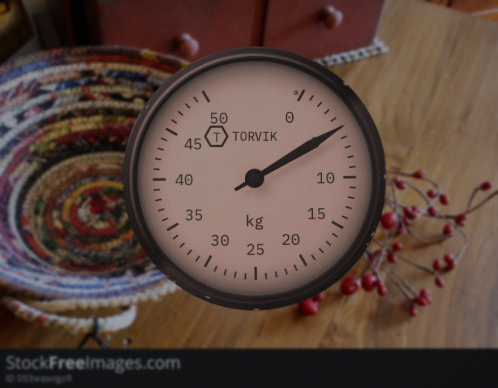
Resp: {"value": 5, "unit": "kg"}
